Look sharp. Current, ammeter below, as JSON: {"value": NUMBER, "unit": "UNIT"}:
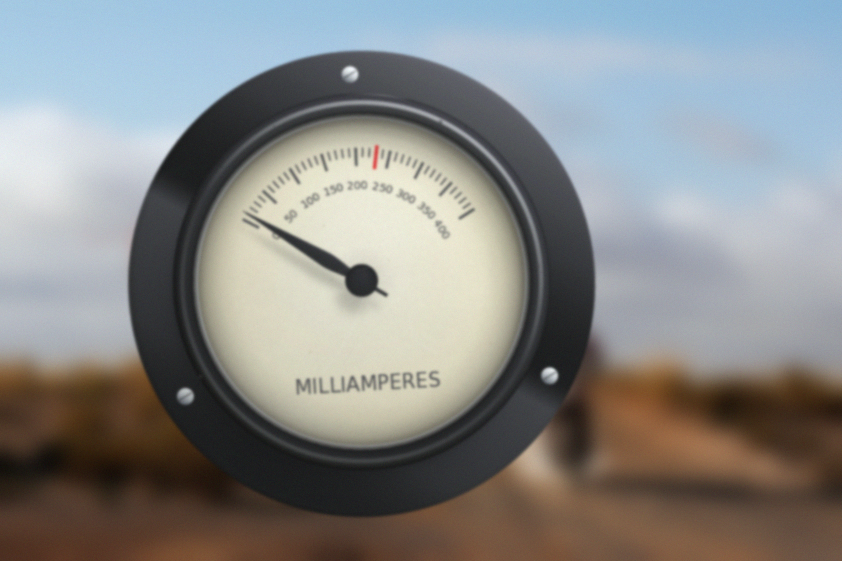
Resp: {"value": 10, "unit": "mA"}
